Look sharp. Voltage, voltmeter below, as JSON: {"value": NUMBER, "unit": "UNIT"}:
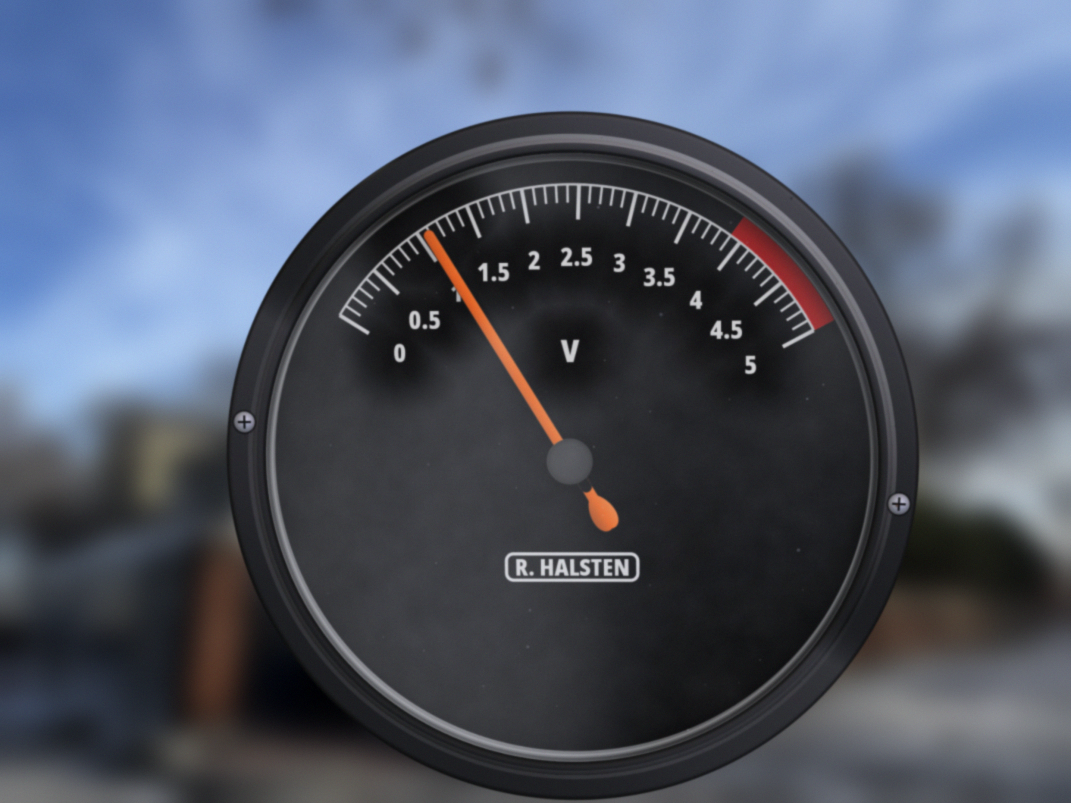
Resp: {"value": 1.1, "unit": "V"}
